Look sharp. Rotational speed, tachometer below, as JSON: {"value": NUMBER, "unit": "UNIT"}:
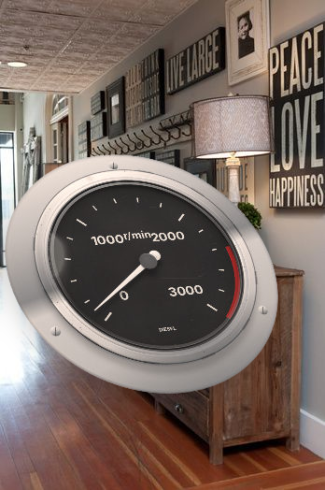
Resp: {"value": 100, "unit": "rpm"}
